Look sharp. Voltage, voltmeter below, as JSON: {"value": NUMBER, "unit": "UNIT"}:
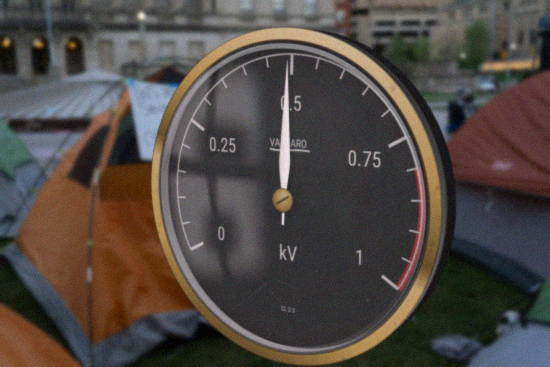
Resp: {"value": 0.5, "unit": "kV"}
